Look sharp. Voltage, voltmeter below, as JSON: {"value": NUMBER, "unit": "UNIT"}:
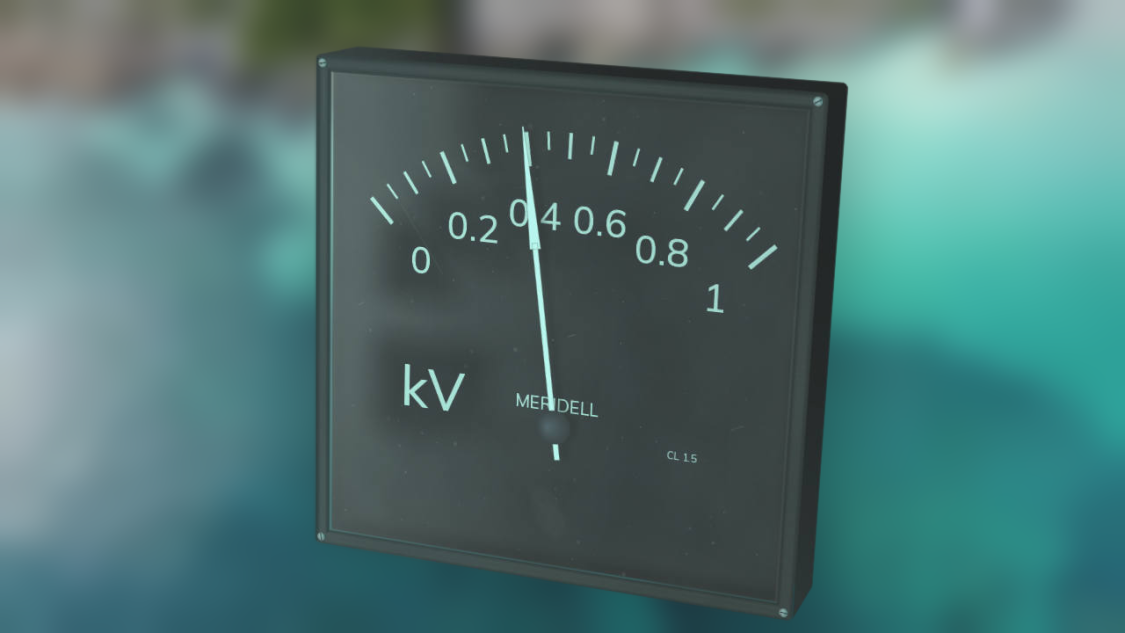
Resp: {"value": 0.4, "unit": "kV"}
